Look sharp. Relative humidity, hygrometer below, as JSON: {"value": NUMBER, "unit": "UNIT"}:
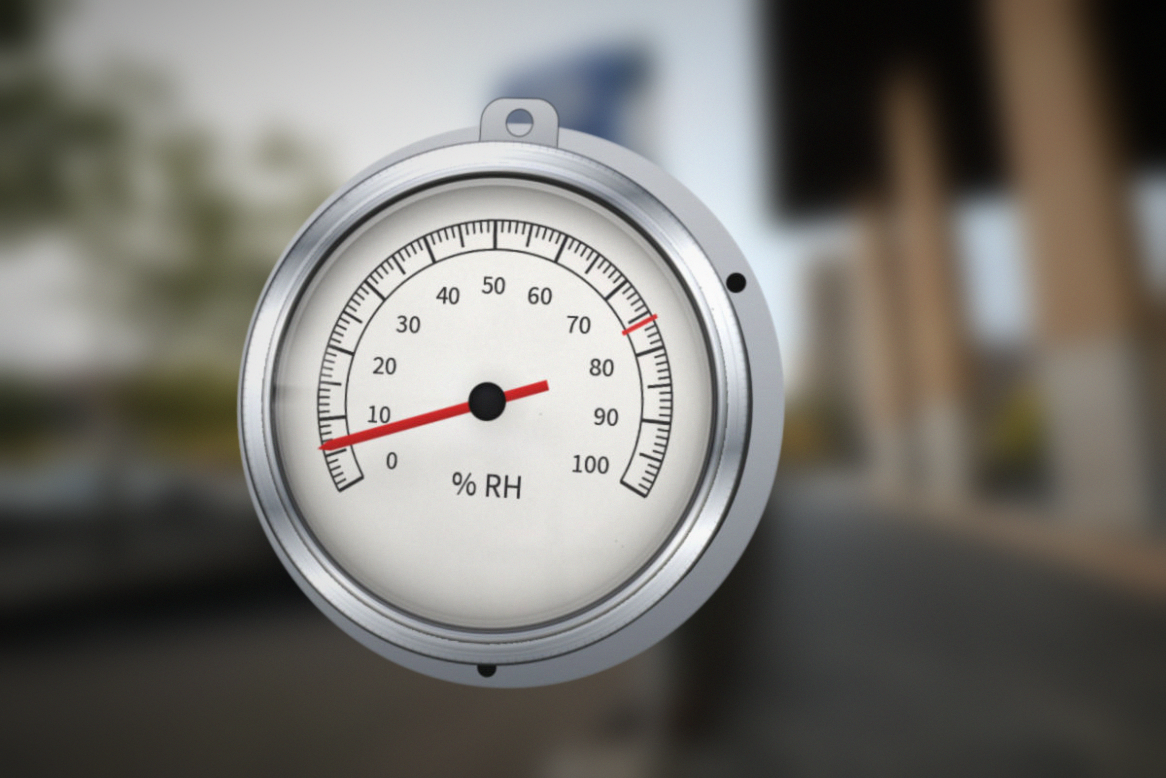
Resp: {"value": 6, "unit": "%"}
